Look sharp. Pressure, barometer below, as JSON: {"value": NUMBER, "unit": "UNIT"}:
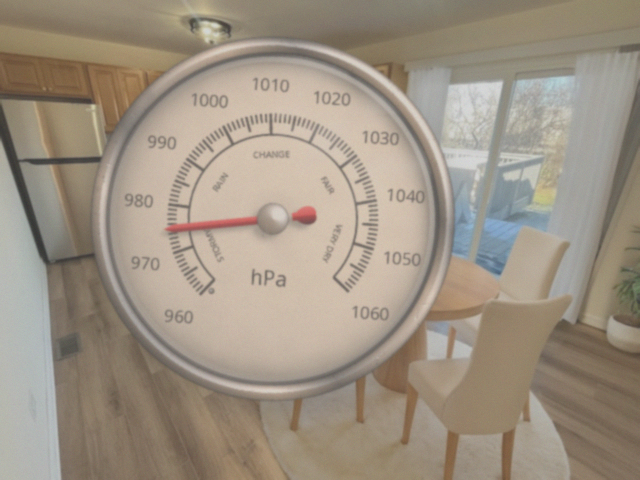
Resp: {"value": 975, "unit": "hPa"}
